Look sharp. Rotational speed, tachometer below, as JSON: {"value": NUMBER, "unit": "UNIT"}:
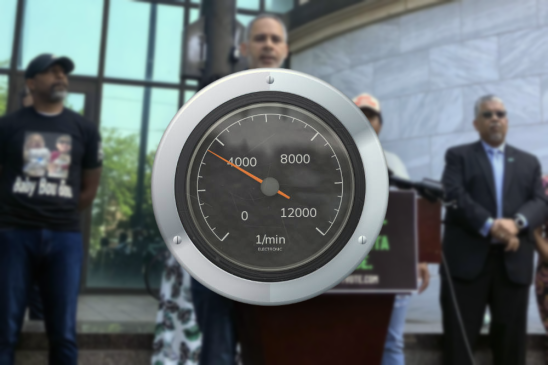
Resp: {"value": 3500, "unit": "rpm"}
